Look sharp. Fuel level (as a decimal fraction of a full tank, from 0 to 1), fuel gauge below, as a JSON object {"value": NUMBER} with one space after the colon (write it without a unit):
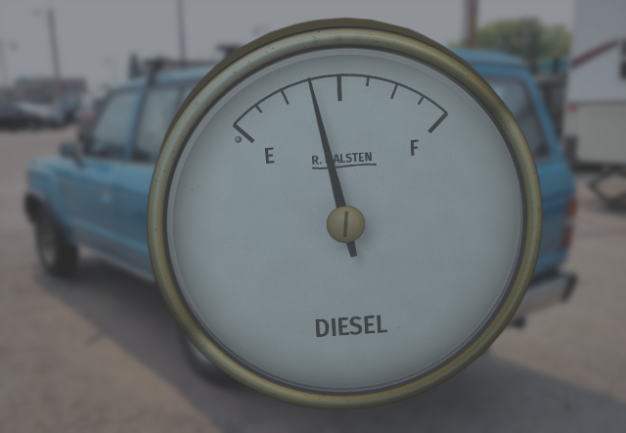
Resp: {"value": 0.375}
